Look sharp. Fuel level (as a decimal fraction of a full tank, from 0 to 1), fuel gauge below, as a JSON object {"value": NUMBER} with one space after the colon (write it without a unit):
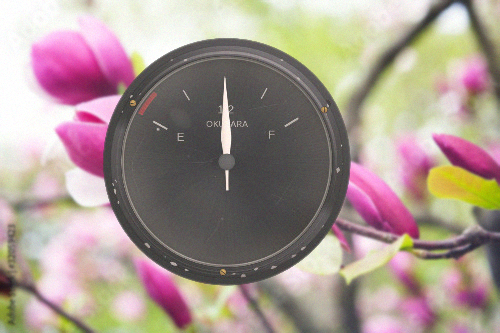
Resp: {"value": 0.5}
